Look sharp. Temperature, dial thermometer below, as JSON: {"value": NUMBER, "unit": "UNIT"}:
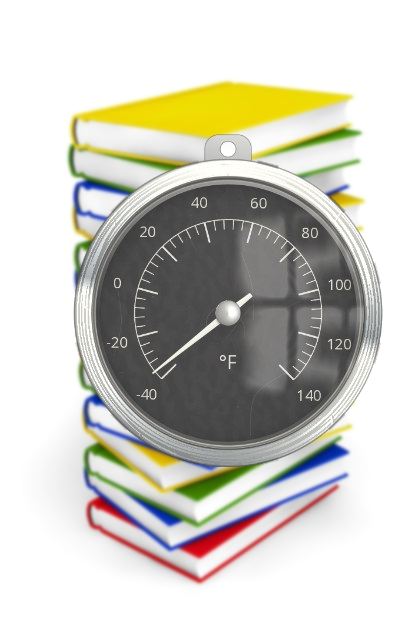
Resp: {"value": -36, "unit": "°F"}
